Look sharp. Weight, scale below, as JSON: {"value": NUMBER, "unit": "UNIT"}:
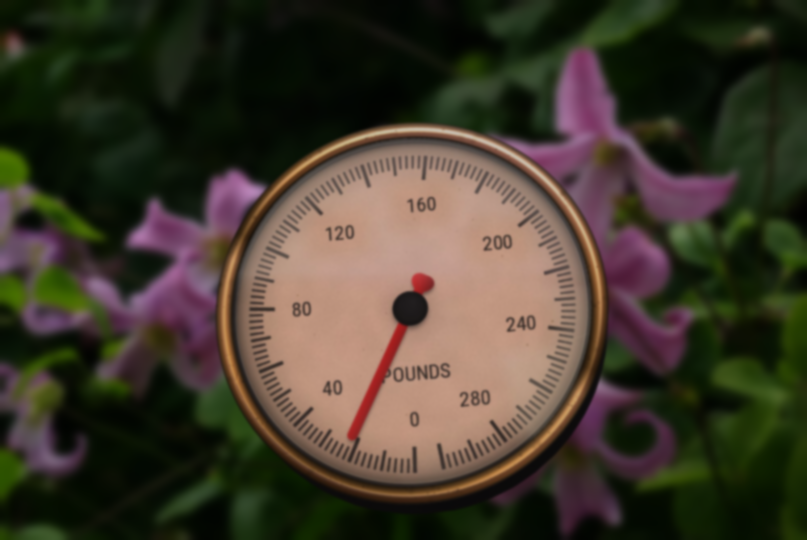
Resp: {"value": 22, "unit": "lb"}
